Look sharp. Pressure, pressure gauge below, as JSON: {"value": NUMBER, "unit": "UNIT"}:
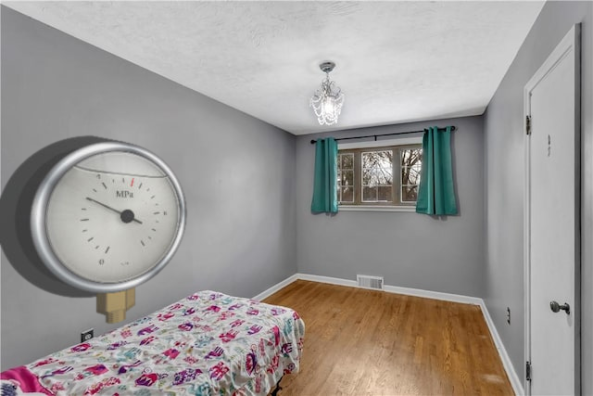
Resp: {"value": 3, "unit": "MPa"}
